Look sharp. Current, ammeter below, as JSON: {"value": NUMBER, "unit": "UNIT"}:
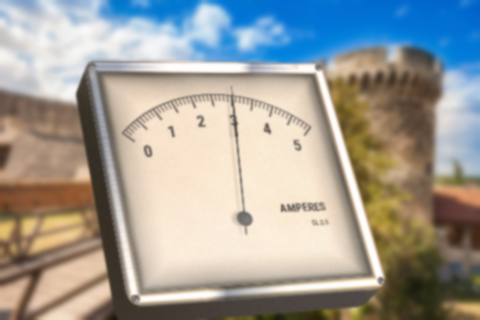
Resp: {"value": 3, "unit": "A"}
